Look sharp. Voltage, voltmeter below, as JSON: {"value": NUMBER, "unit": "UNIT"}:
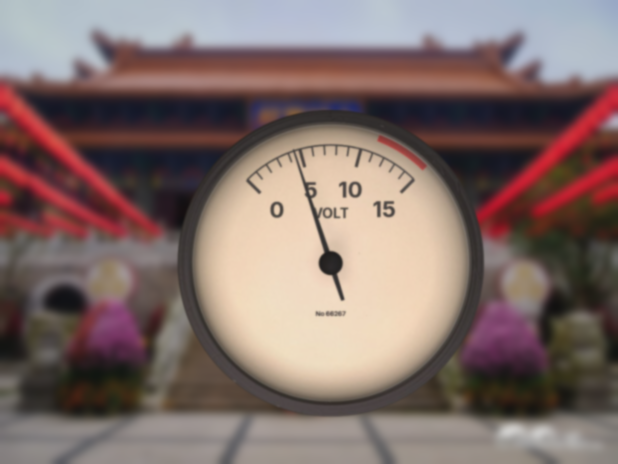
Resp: {"value": 4.5, "unit": "V"}
